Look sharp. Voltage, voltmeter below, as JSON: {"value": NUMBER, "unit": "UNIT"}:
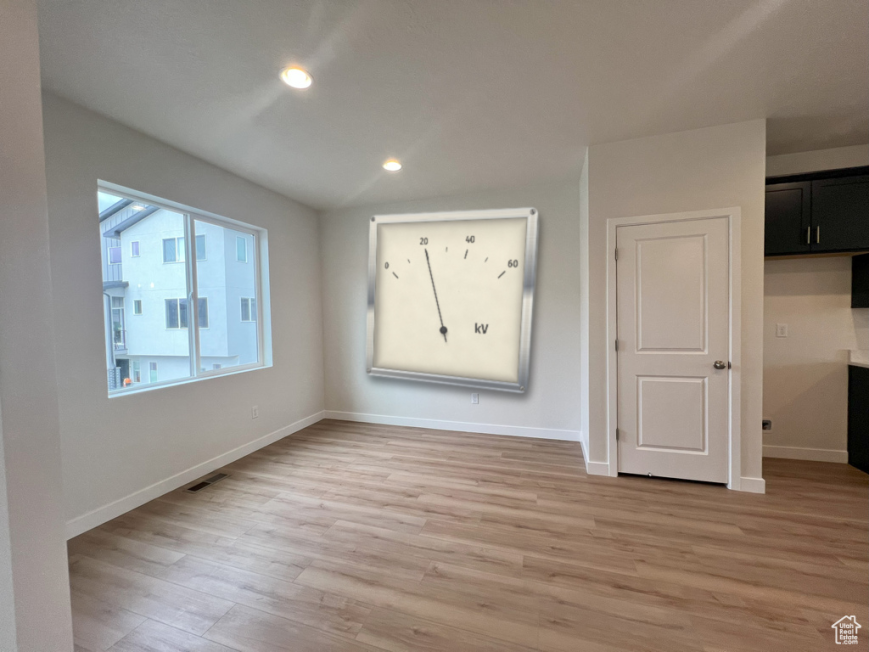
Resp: {"value": 20, "unit": "kV"}
